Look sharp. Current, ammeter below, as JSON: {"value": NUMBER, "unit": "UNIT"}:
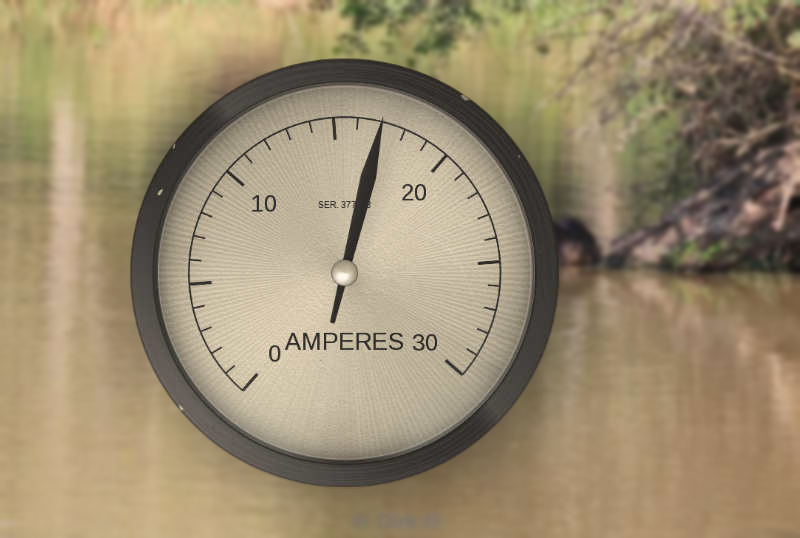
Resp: {"value": 17, "unit": "A"}
